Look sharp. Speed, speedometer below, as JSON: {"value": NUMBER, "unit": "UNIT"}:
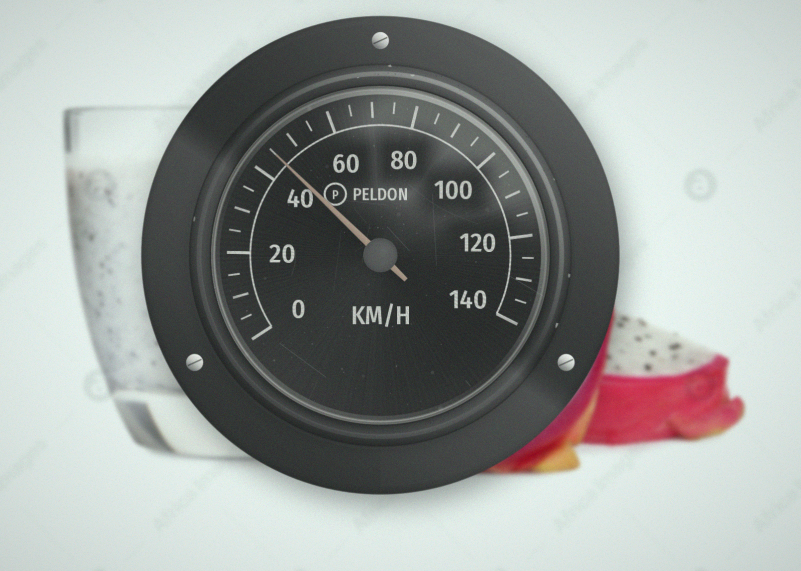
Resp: {"value": 45, "unit": "km/h"}
